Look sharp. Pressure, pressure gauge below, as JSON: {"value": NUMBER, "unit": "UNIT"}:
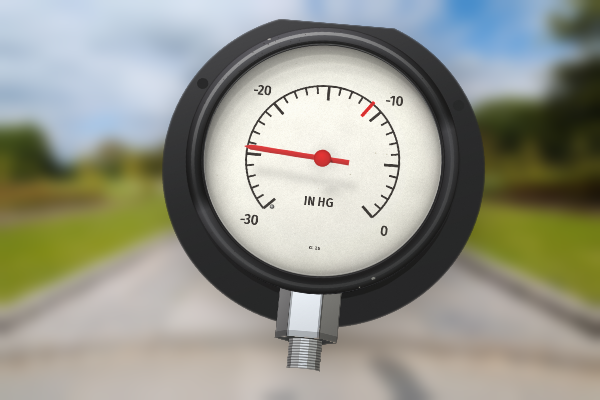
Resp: {"value": -24.5, "unit": "inHg"}
